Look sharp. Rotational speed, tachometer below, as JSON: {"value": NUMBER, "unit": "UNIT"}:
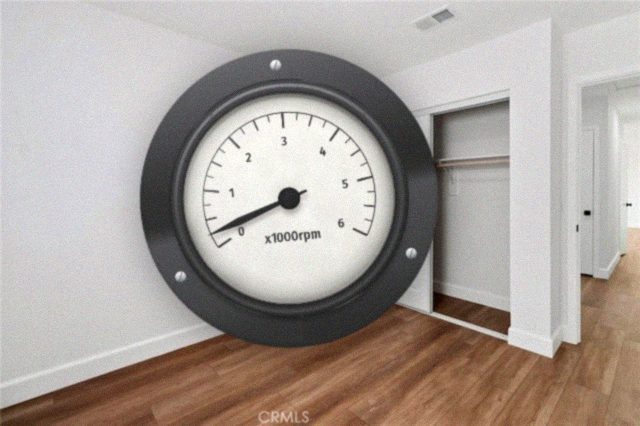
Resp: {"value": 250, "unit": "rpm"}
